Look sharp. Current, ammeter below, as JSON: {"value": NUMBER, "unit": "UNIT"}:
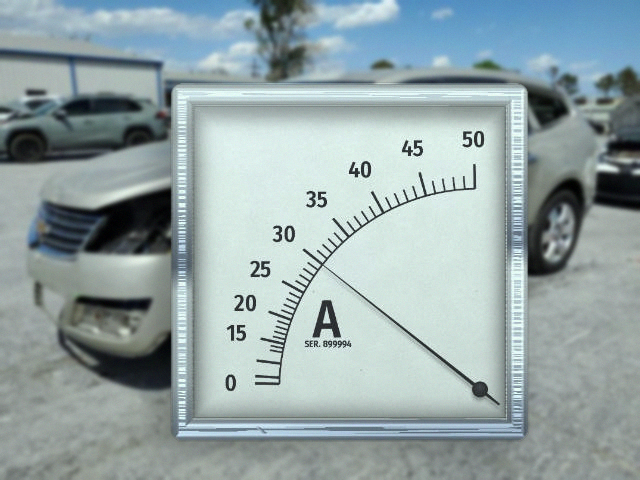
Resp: {"value": 30, "unit": "A"}
